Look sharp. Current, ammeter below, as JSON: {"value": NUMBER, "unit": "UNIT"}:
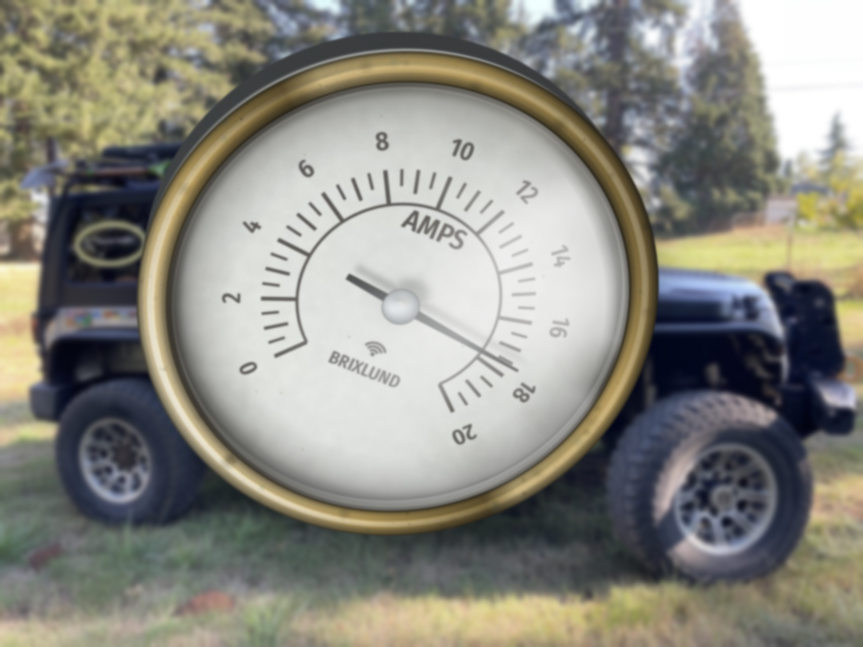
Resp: {"value": 17.5, "unit": "A"}
